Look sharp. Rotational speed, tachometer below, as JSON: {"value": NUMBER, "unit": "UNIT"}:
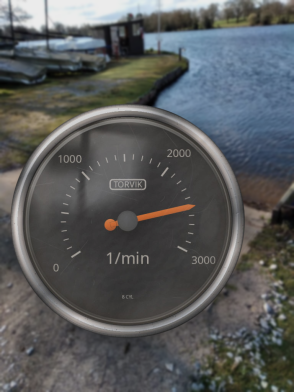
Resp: {"value": 2500, "unit": "rpm"}
